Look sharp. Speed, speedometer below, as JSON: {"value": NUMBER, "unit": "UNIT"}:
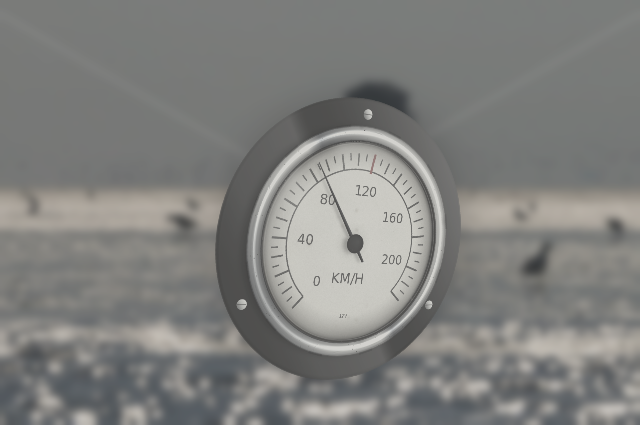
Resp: {"value": 85, "unit": "km/h"}
